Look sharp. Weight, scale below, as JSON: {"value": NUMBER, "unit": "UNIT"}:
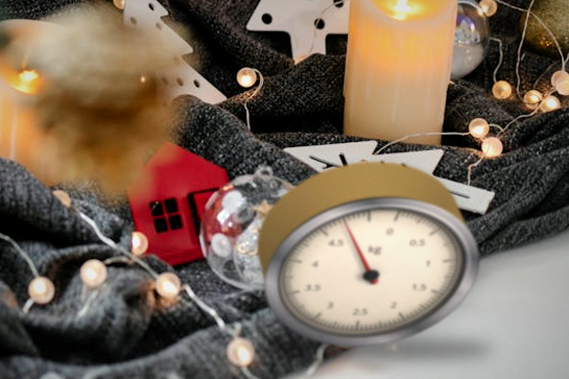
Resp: {"value": 4.75, "unit": "kg"}
